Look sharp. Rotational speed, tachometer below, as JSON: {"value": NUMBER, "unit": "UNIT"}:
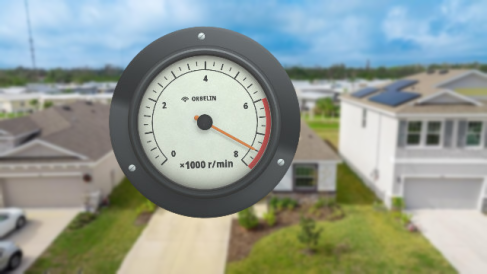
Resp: {"value": 7500, "unit": "rpm"}
